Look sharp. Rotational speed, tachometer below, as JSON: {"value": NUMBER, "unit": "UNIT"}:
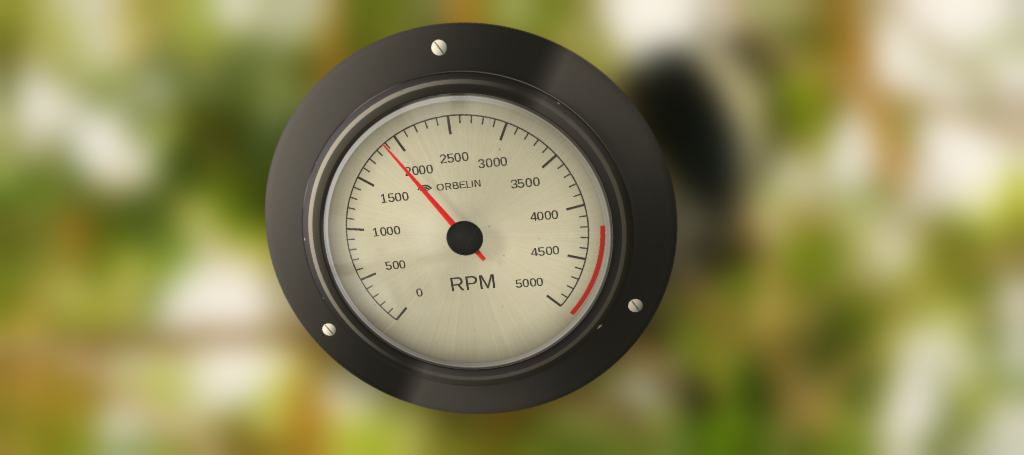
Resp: {"value": 1900, "unit": "rpm"}
